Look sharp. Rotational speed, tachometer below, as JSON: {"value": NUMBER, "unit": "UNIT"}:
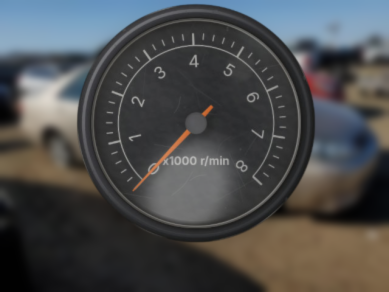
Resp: {"value": 0, "unit": "rpm"}
